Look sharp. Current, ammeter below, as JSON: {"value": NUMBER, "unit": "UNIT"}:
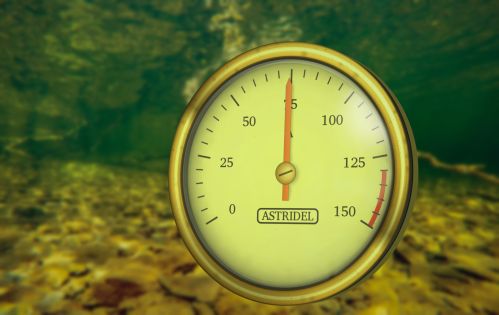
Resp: {"value": 75, "unit": "A"}
